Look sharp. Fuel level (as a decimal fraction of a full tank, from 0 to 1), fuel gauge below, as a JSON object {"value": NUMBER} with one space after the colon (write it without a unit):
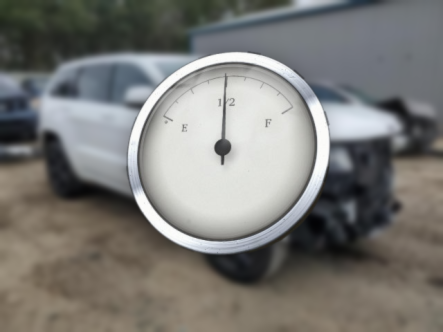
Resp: {"value": 0.5}
